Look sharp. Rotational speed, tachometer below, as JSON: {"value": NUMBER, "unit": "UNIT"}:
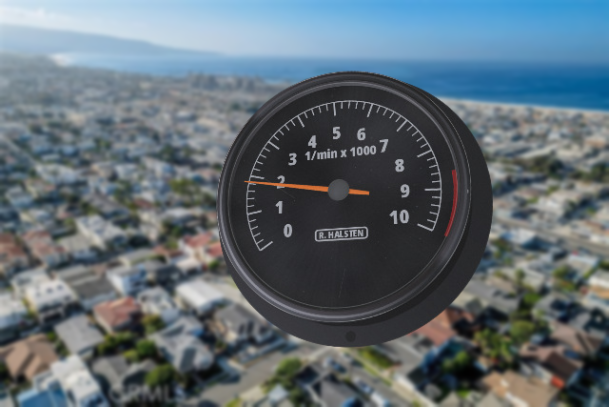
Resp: {"value": 1800, "unit": "rpm"}
